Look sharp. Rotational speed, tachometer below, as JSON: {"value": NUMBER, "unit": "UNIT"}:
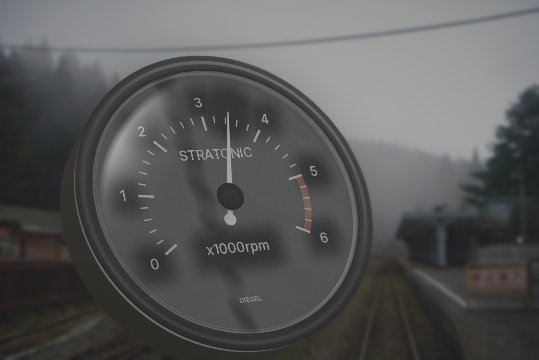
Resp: {"value": 3400, "unit": "rpm"}
